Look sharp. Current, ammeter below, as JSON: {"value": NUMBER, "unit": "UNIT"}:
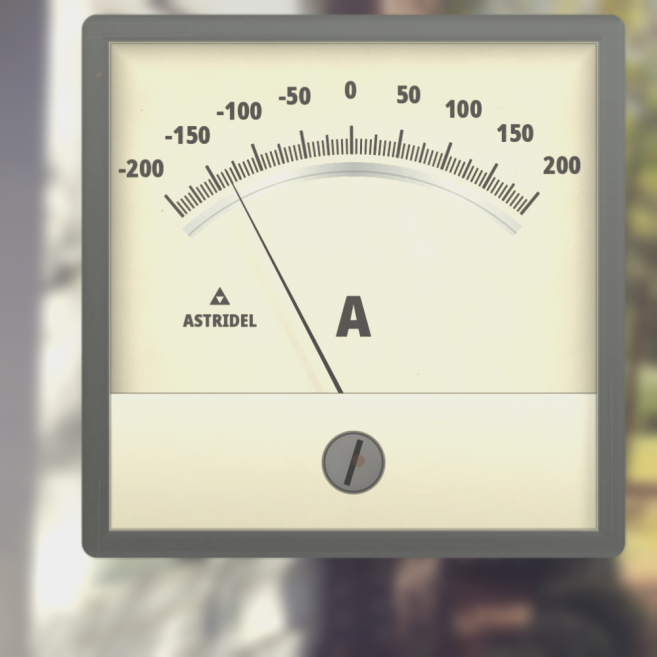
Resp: {"value": -135, "unit": "A"}
